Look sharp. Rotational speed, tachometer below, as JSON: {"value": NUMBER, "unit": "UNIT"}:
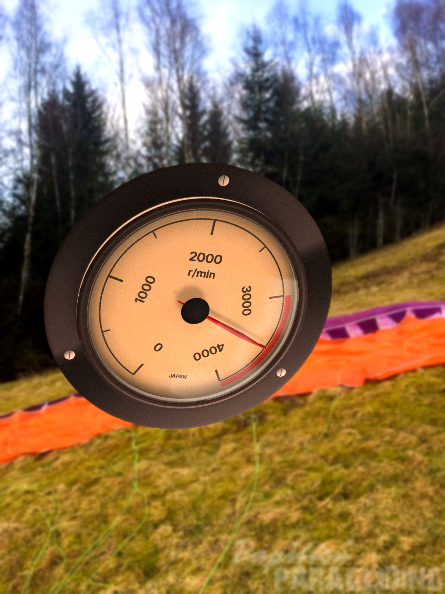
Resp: {"value": 3500, "unit": "rpm"}
